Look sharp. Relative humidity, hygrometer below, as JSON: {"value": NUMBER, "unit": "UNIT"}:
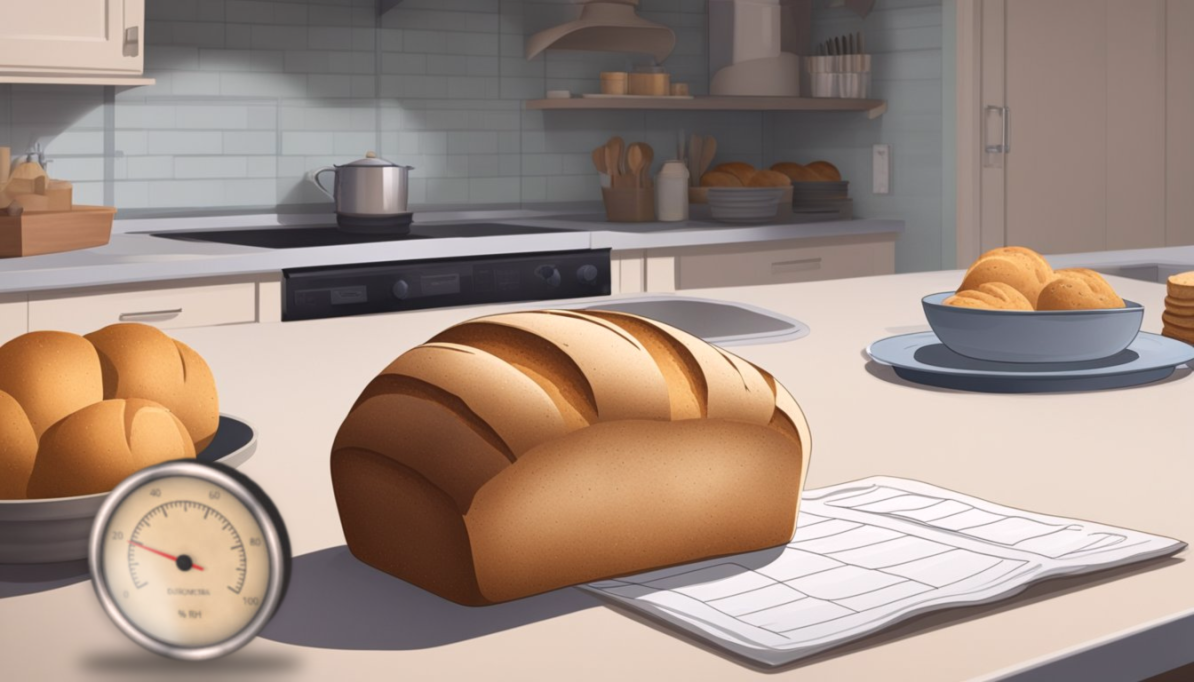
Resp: {"value": 20, "unit": "%"}
